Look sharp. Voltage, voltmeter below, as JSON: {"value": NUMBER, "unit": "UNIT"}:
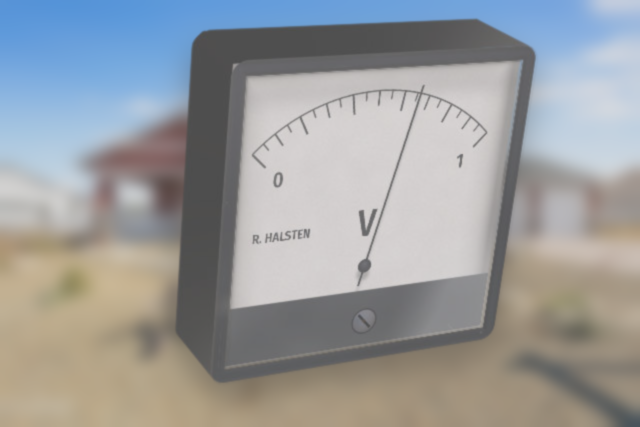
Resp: {"value": 0.65, "unit": "V"}
